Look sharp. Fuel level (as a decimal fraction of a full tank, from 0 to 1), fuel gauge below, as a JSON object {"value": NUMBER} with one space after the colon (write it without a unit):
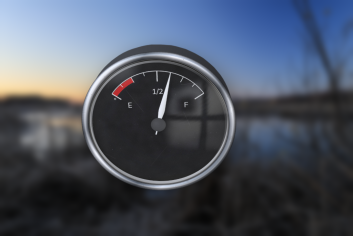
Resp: {"value": 0.625}
